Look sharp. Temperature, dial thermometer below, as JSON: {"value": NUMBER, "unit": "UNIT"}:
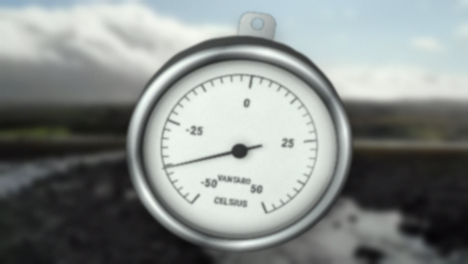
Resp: {"value": -37.5, "unit": "°C"}
